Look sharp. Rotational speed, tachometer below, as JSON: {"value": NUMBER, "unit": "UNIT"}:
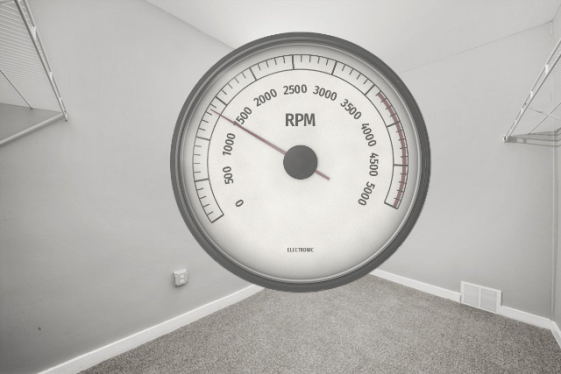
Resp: {"value": 1350, "unit": "rpm"}
